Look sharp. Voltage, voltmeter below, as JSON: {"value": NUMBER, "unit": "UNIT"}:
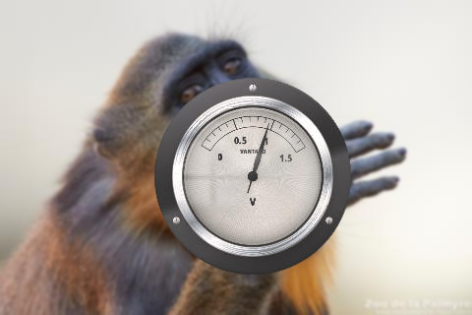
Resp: {"value": 0.95, "unit": "V"}
